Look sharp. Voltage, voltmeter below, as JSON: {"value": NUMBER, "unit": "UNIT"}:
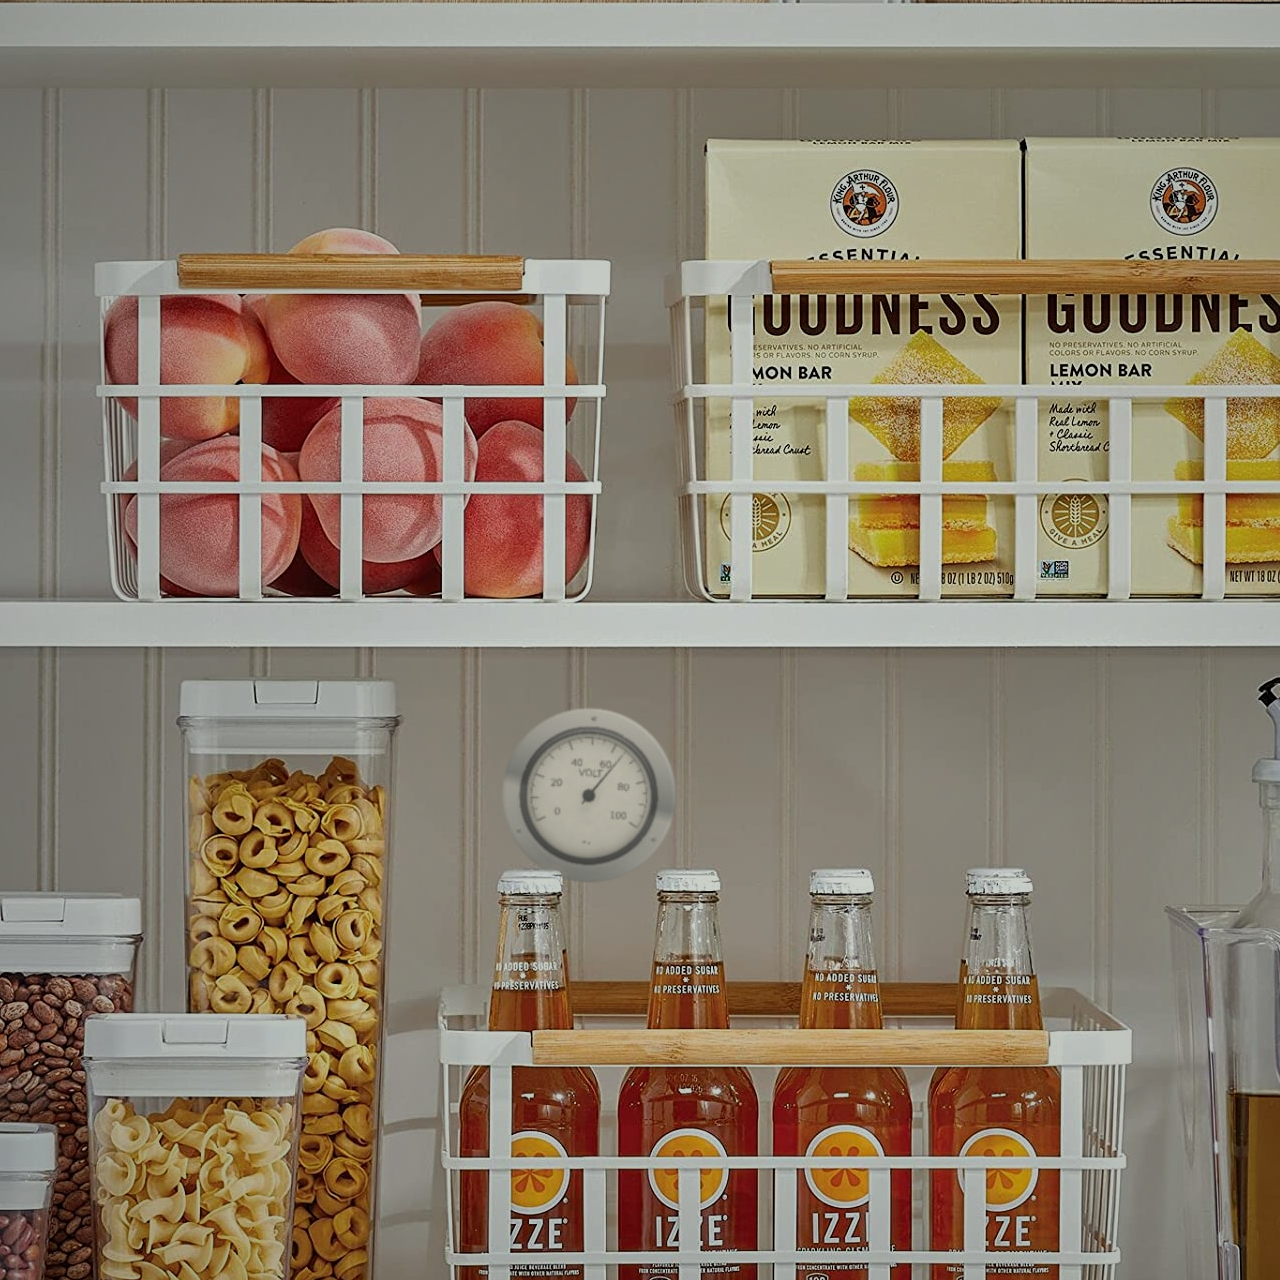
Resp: {"value": 65, "unit": "V"}
